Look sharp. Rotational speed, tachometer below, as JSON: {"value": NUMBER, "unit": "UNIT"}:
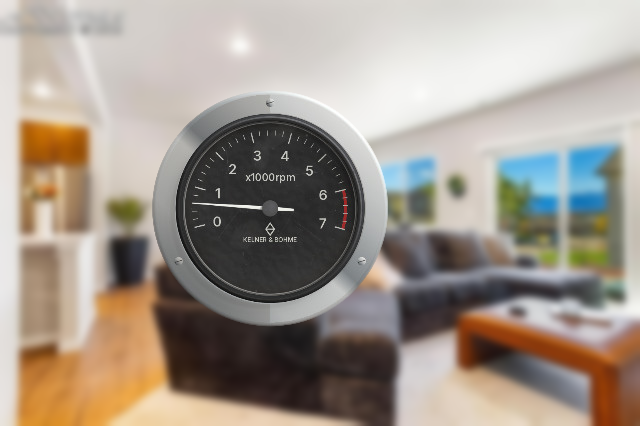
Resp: {"value": 600, "unit": "rpm"}
